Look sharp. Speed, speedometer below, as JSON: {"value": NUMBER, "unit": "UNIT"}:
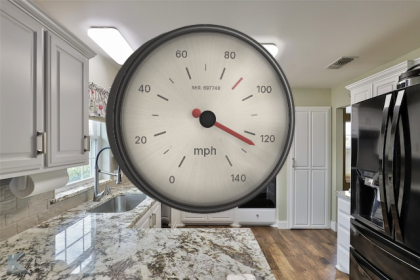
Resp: {"value": 125, "unit": "mph"}
